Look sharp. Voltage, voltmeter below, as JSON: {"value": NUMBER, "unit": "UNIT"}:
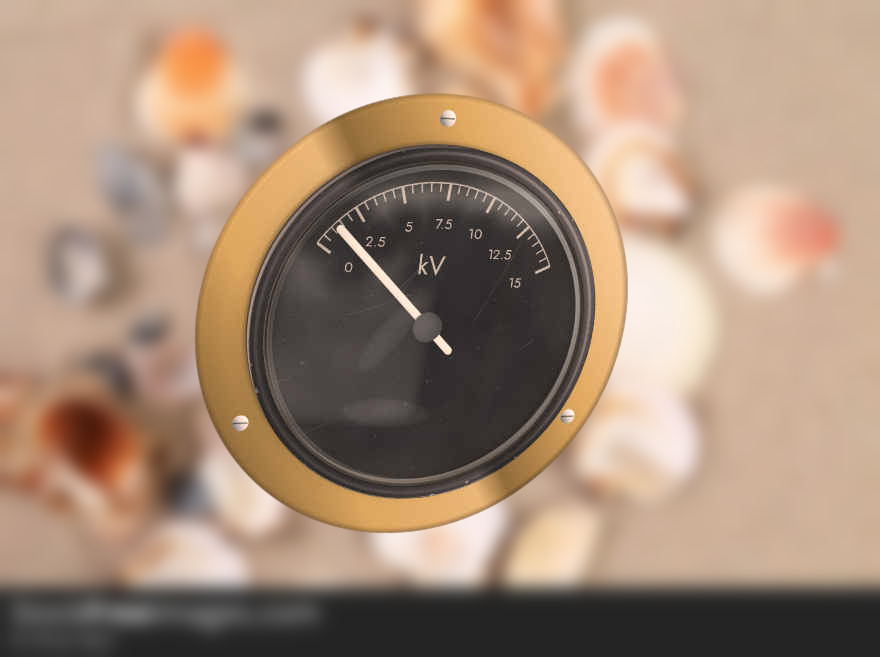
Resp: {"value": 1.25, "unit": "kV"}
